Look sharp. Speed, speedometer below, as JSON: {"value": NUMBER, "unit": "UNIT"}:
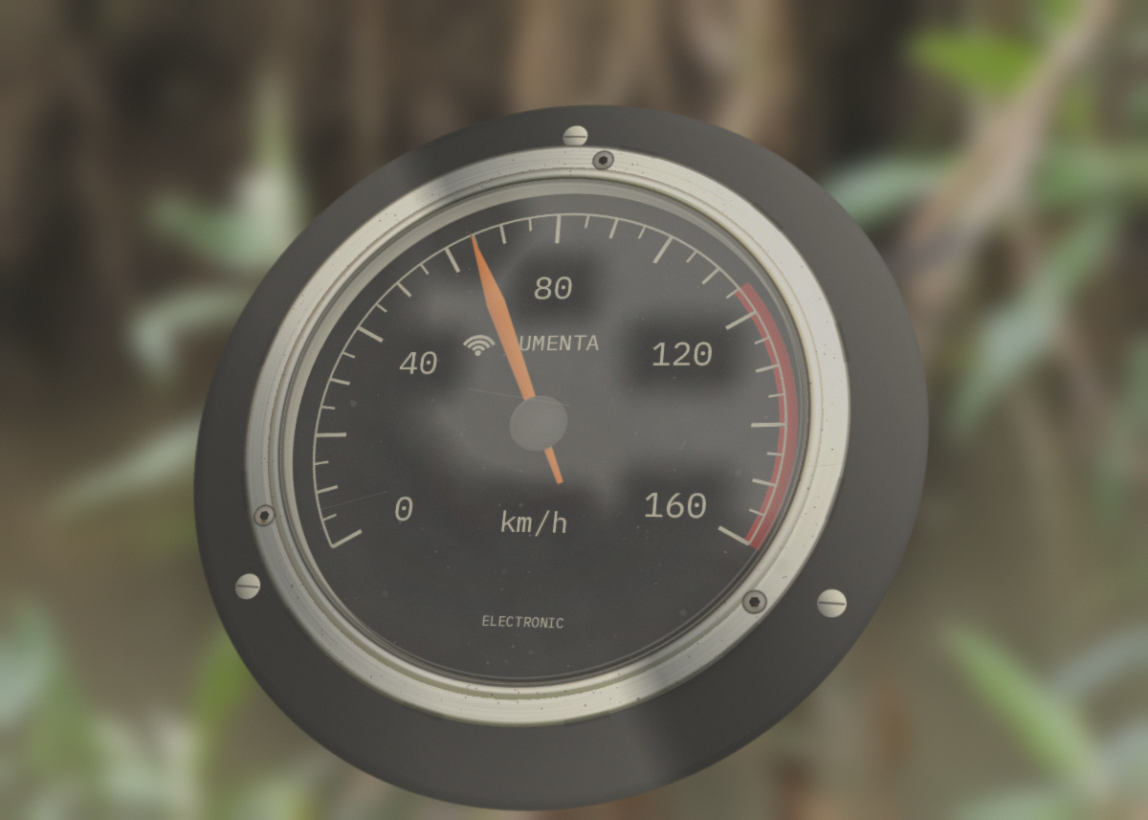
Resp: {"value": 65, "unit": "km/h"}
